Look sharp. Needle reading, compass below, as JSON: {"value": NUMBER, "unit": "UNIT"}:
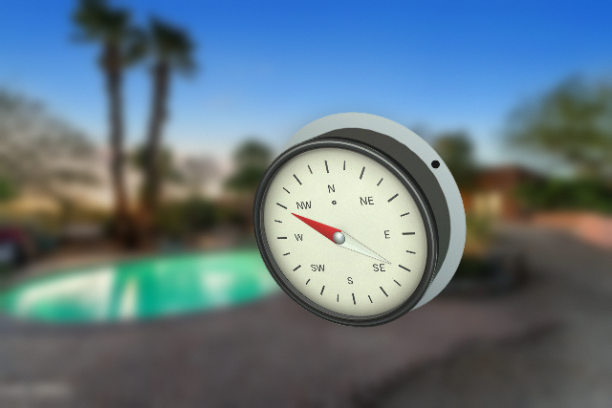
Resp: {"value": 300, "unit": "°"}
